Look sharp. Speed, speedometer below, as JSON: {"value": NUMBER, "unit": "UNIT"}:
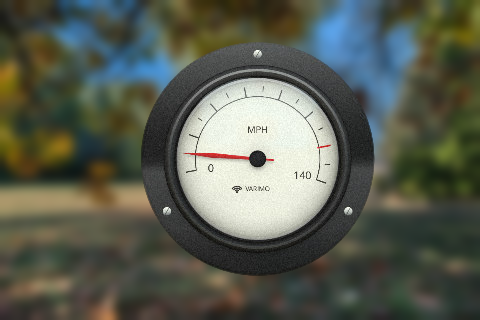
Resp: {"value": 10, "unit": "mph"}
